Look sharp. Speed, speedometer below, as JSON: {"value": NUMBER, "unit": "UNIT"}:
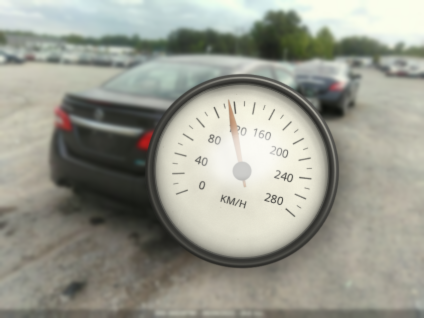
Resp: {"value": 115, "unit": "km/h"}
